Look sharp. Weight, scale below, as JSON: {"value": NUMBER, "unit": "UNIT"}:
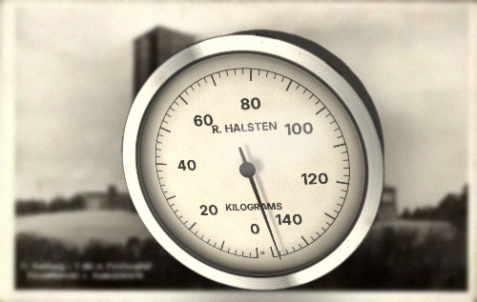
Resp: {"value": 148, "unit": "kg"}
